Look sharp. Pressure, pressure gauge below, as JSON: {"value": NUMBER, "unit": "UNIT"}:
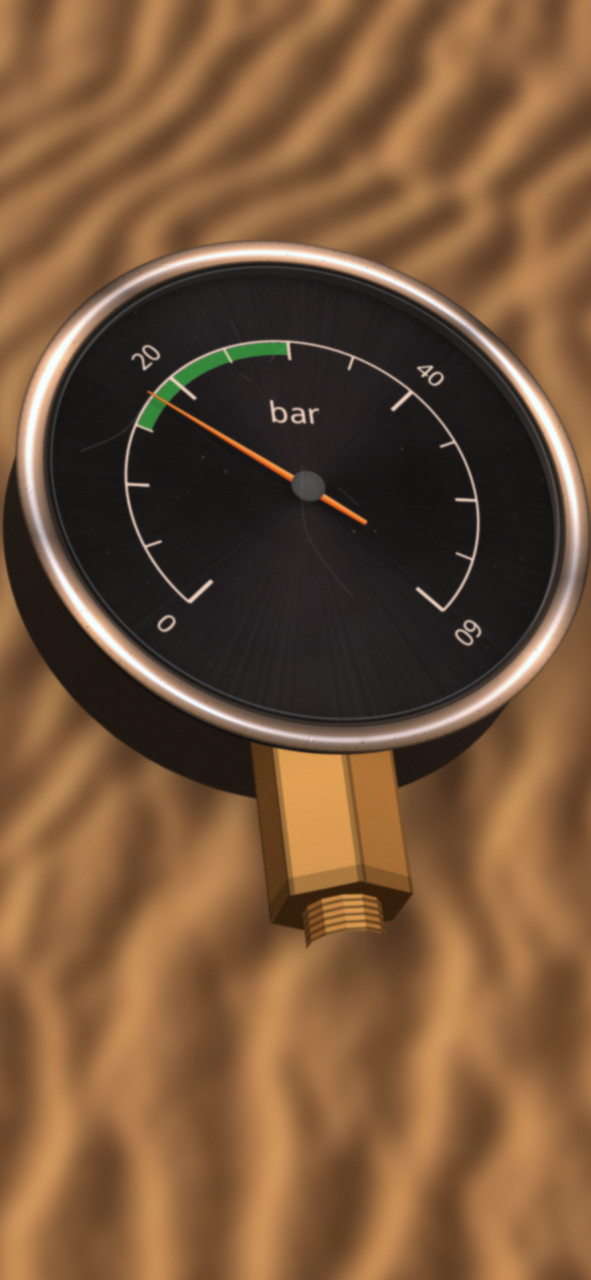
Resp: {"value": 17.5, "unit": "bar"}
